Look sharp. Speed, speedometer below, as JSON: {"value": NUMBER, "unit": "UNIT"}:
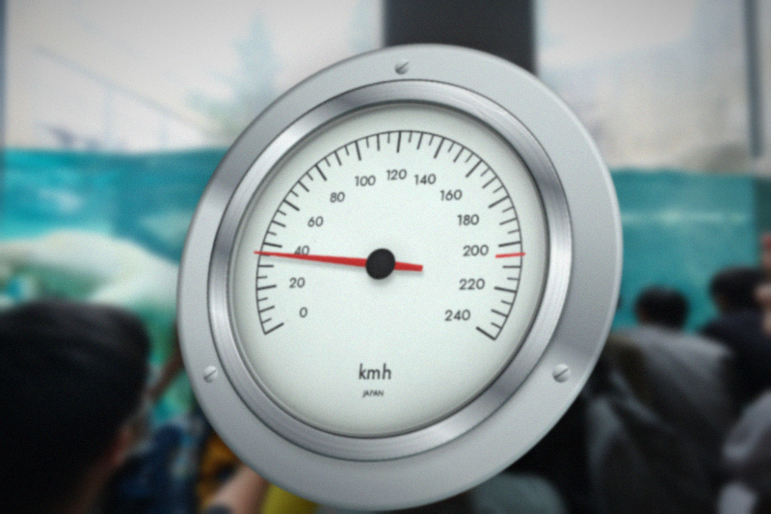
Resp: {"value": 35, "unit": "km/h"}
